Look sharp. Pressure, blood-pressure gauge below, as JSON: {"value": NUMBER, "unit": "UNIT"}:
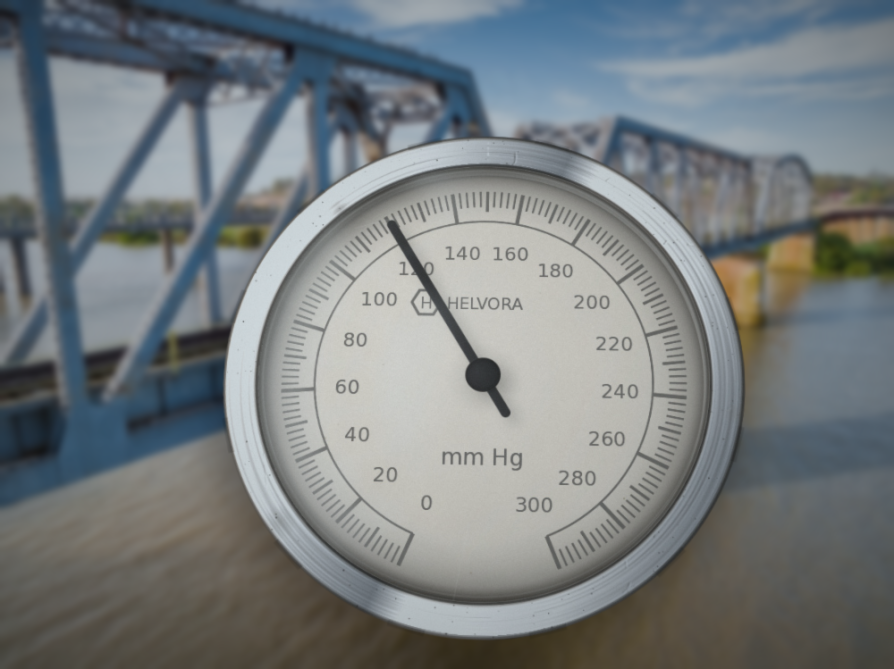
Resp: {"value": 120, "unit": "mmHg"}
